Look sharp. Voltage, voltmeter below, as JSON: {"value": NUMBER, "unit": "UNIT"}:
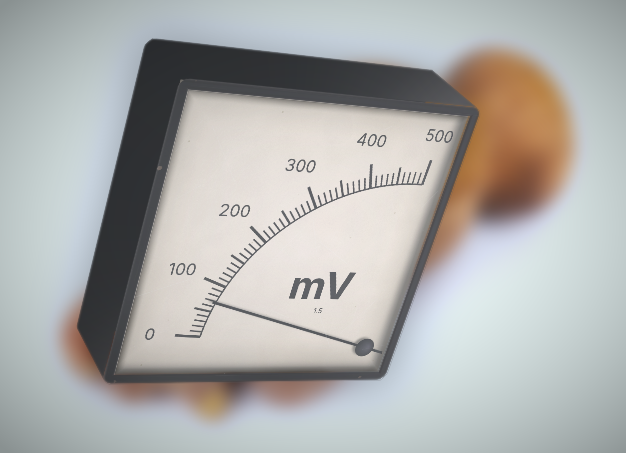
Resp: {"value": 70, "unit": "mV"}
